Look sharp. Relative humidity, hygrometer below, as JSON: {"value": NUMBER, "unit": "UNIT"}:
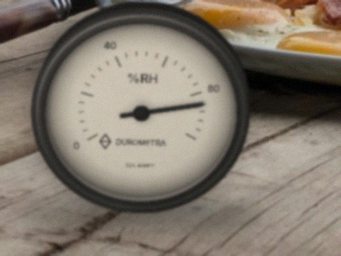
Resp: {"value": 84, "unit": "%"}
